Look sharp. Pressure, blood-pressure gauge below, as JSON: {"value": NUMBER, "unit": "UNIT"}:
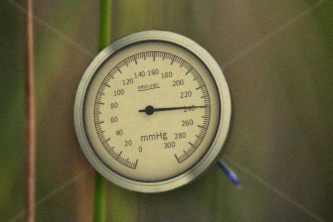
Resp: {"value": 240, "unit": "mmHg"}
